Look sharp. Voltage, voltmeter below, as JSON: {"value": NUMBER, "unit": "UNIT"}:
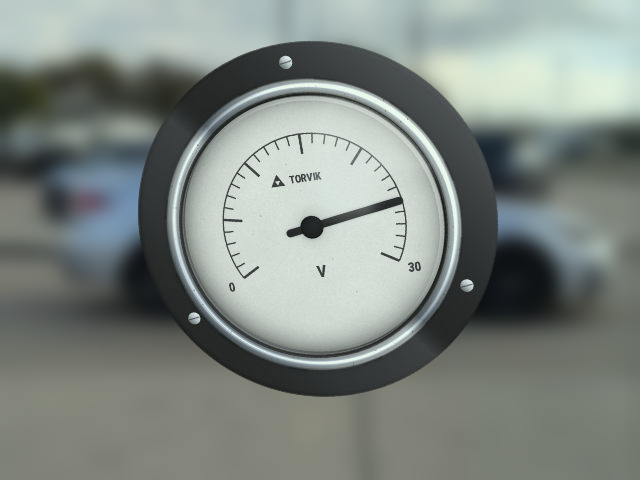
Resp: {"value": 25, "unit": "V"}
